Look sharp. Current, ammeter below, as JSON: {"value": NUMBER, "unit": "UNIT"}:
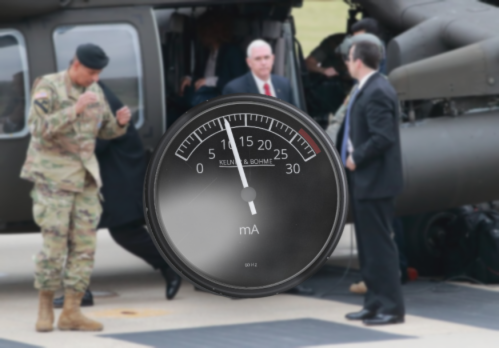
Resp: {"value": 11, "unit": "mA"}
